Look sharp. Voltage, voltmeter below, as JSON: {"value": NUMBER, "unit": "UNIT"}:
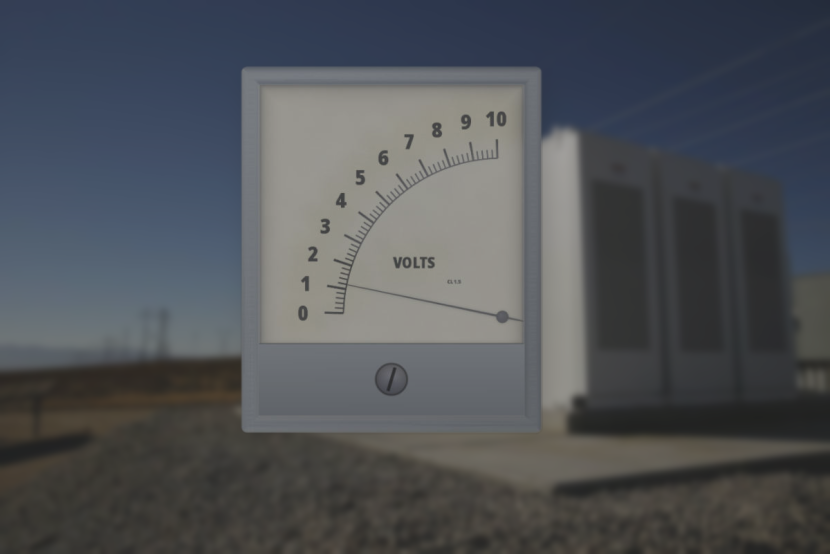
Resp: {"value": 1.2, "unit": "V"}
